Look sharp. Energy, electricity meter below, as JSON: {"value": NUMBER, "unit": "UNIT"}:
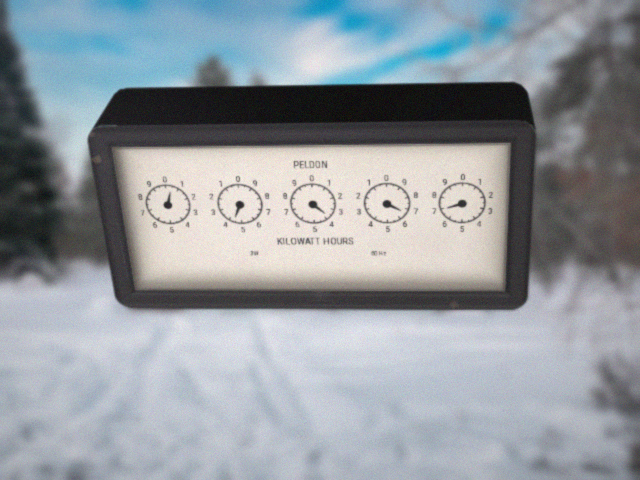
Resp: {"value": 4367, "unit": "kWh"}
